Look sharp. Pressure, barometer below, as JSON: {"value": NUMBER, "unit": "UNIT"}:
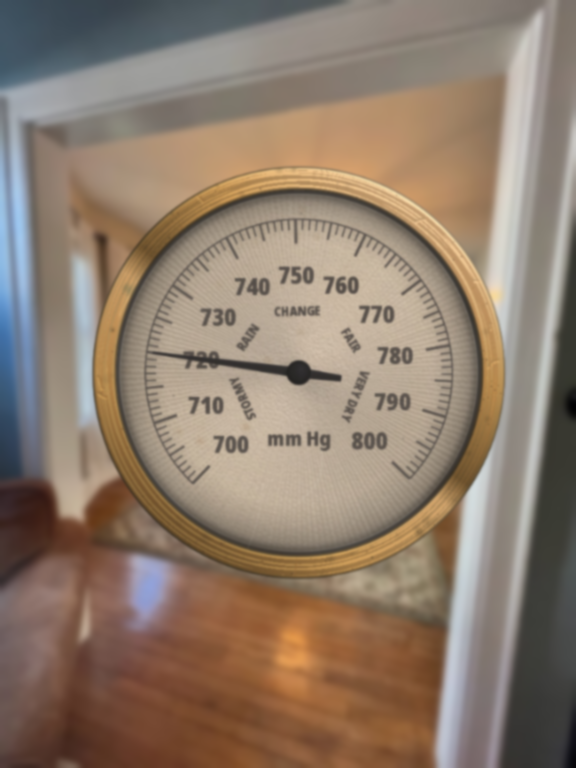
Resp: {"value": 720, "unit": "mmHg"}
